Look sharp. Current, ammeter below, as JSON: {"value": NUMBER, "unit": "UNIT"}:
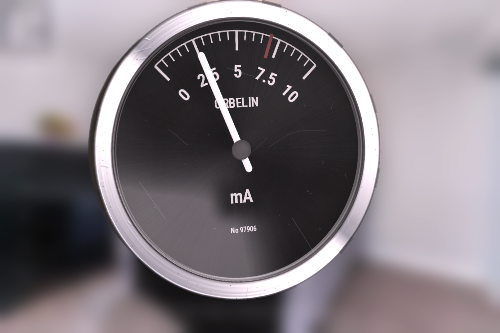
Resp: {"value": 2.5, "unit": "mA"}
